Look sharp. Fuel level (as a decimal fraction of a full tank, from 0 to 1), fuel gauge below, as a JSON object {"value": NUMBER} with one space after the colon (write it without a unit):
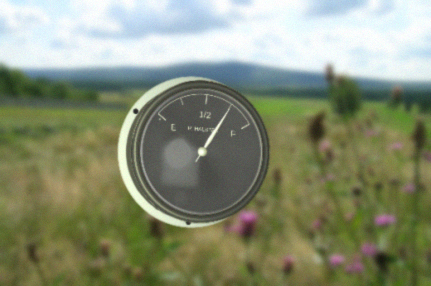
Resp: {"value": 0.75}
